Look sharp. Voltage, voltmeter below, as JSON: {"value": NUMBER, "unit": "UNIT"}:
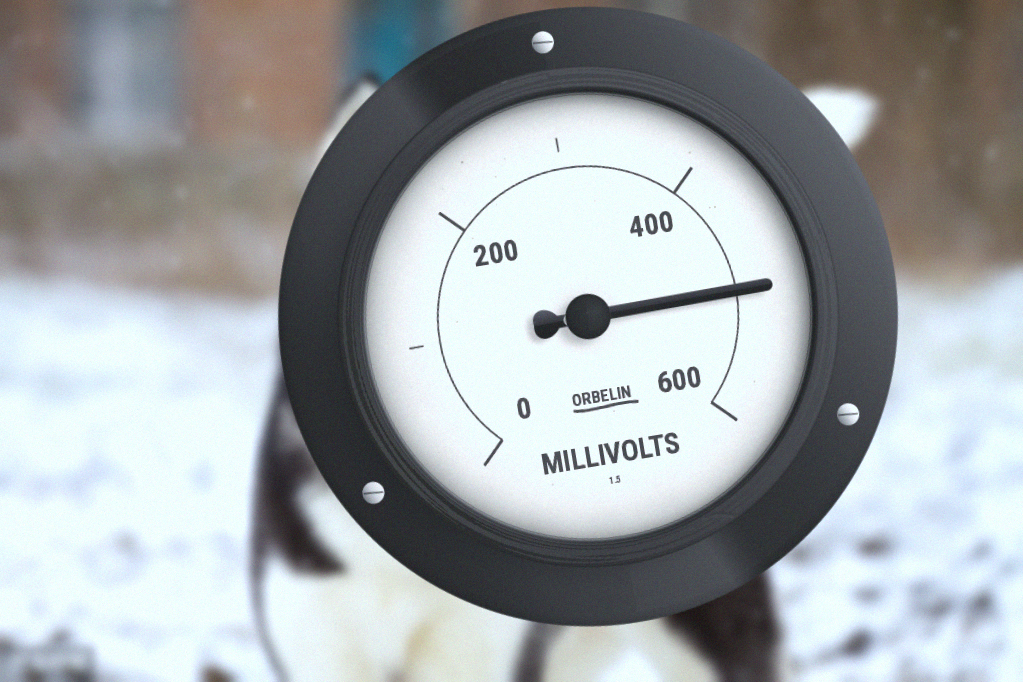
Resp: {"value": 500, "unit": "mV"}
